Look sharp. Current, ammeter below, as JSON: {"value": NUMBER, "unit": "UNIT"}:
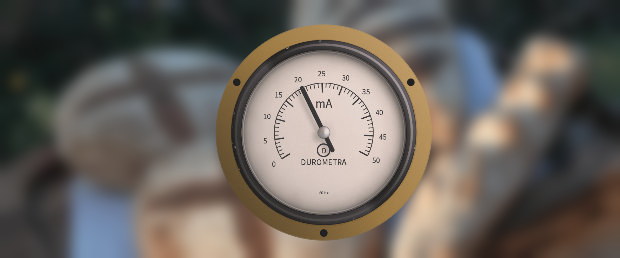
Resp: {"value": 20, "unit": "mA"}
